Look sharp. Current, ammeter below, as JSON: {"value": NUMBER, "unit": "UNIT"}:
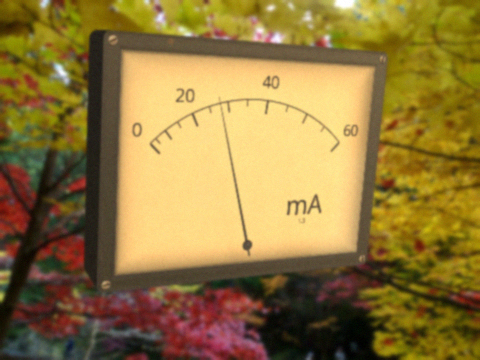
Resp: {"value": 27.5, "unit": "mA"}
